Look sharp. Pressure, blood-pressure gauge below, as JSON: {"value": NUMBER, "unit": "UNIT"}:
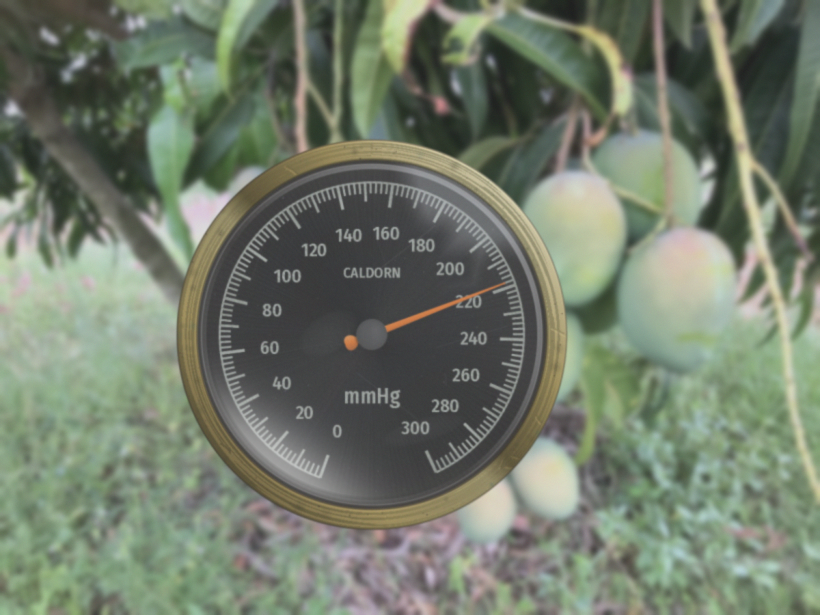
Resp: {"value": 218, "unit": "mmHg"}
